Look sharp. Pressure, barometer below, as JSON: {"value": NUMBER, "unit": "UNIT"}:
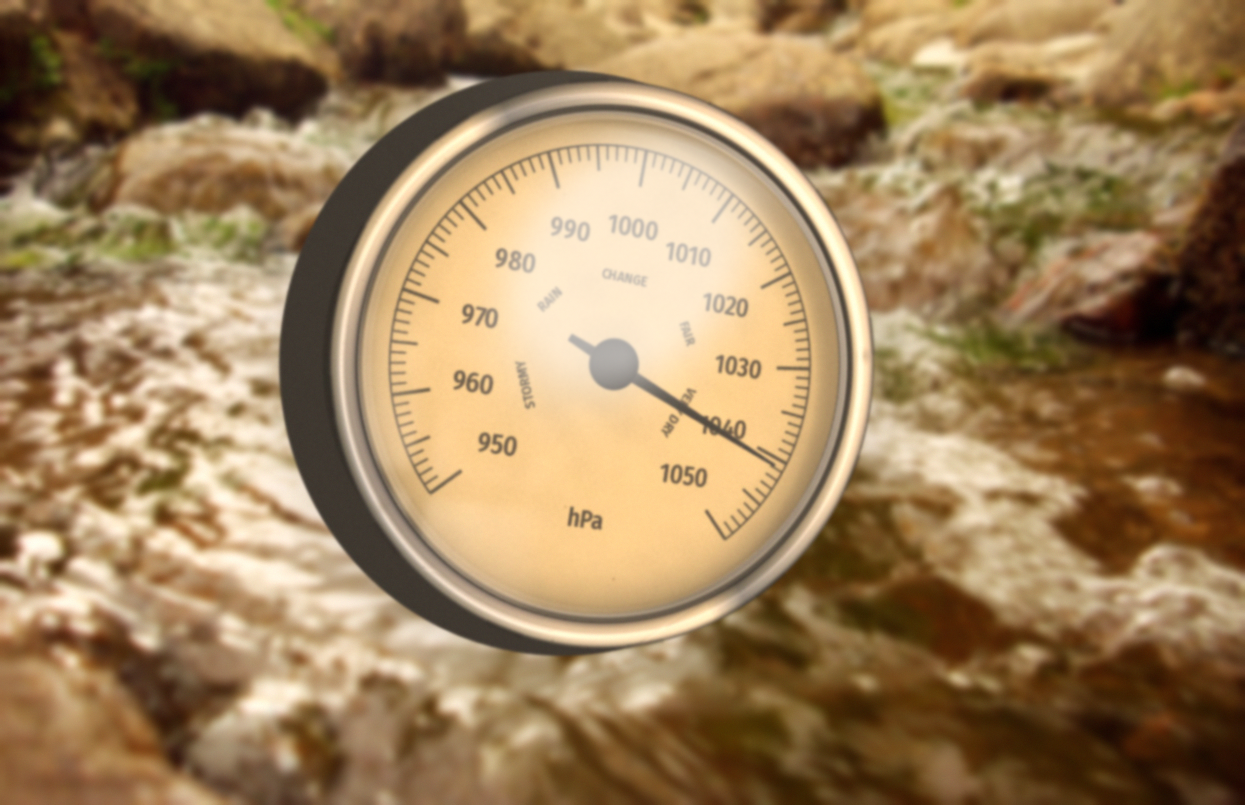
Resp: {"value": 1041, "unit": "hPa"}
